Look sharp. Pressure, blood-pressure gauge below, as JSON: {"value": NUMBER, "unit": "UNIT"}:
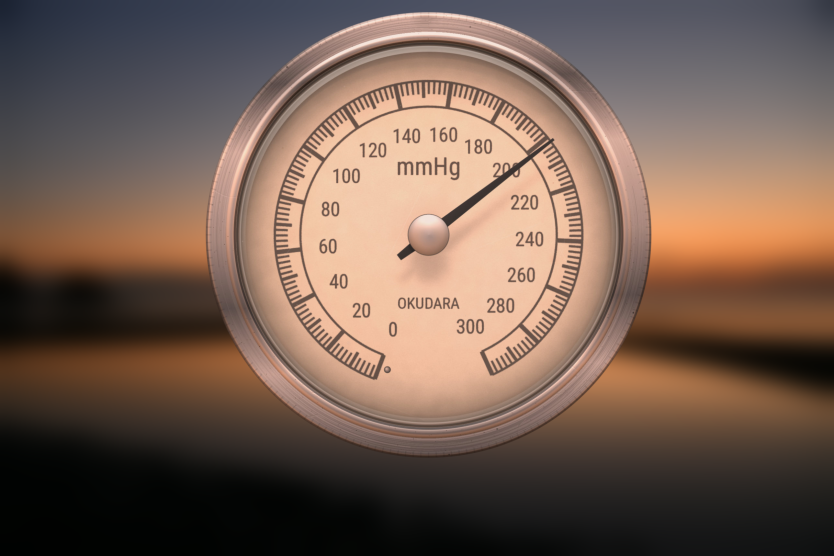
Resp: {"value": 202, "unit": "mmHg"}
